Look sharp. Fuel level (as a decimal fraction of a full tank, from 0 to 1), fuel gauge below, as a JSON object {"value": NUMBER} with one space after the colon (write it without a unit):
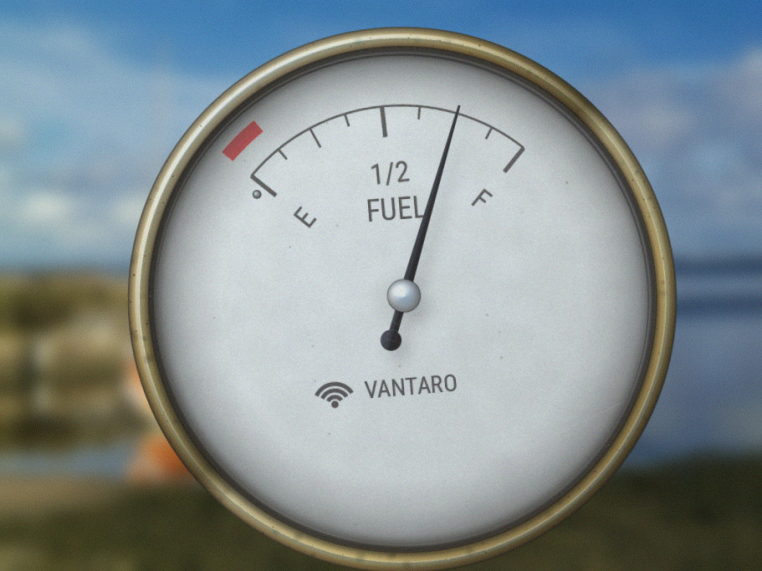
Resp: {"value": 0.75}
